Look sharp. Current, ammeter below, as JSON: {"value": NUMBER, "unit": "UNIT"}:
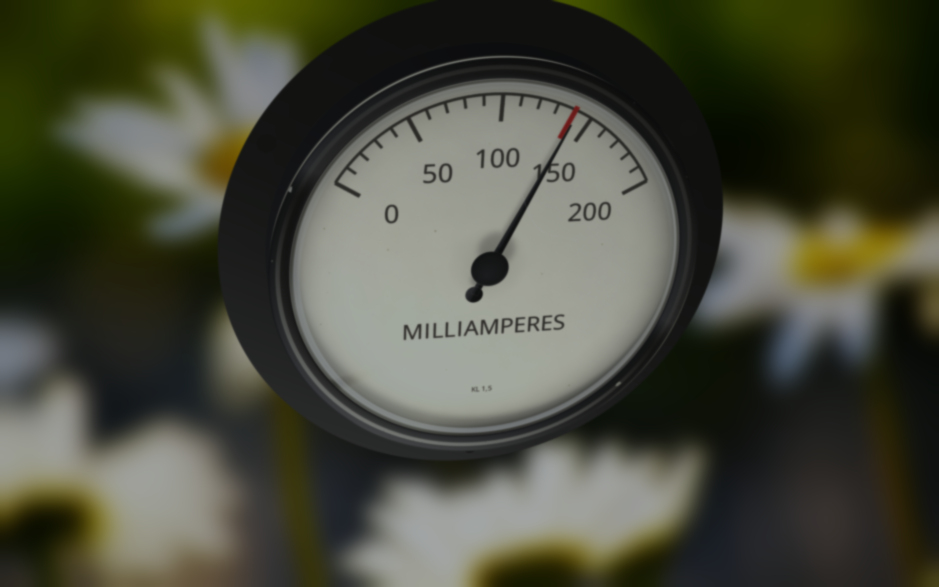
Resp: {"value": 140, "unit": "mA"}
